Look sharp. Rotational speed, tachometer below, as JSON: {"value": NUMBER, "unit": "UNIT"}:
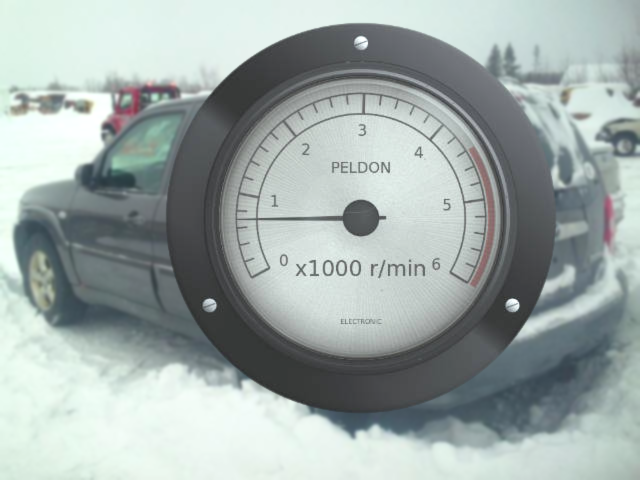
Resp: {"value": 700, "unit": "rpm"}
